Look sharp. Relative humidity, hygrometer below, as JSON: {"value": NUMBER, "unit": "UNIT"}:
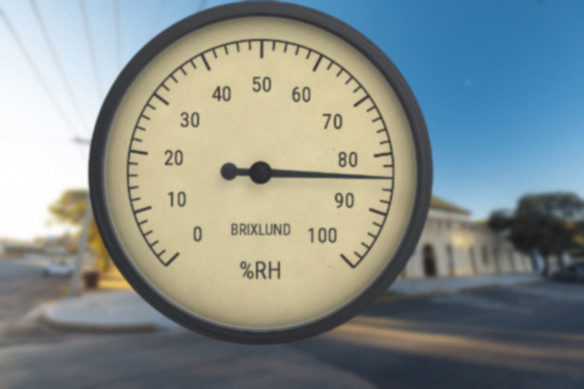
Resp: {"value": 84, "unit": "%"}
